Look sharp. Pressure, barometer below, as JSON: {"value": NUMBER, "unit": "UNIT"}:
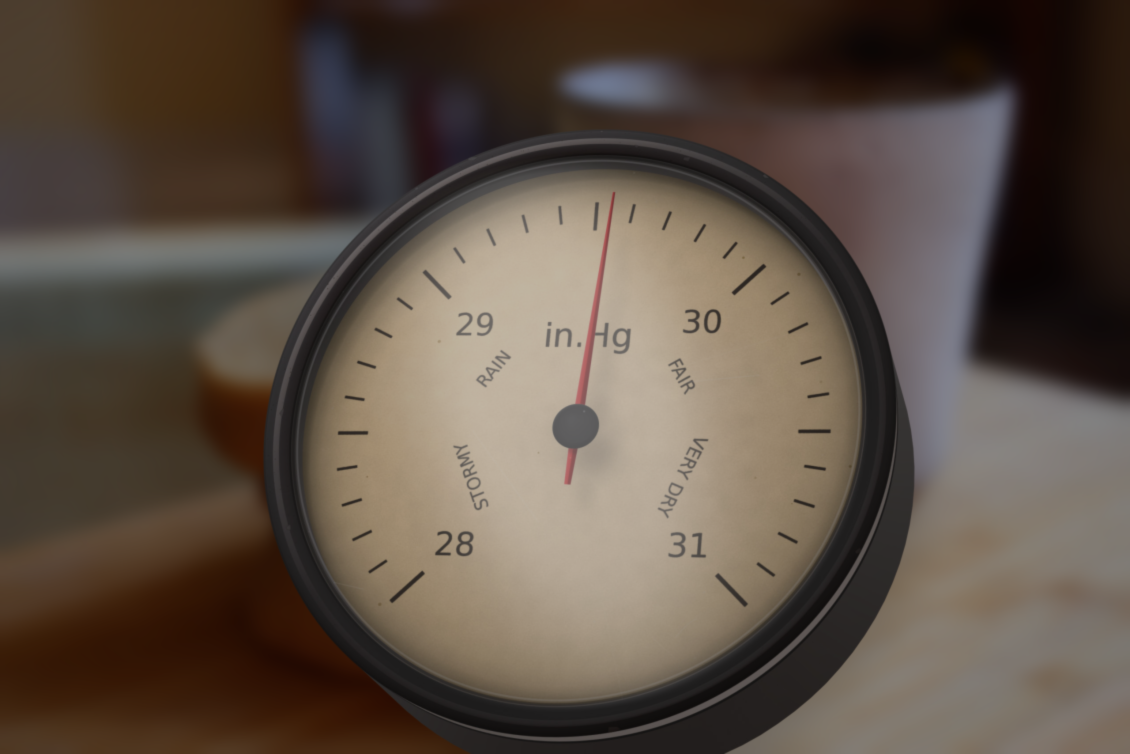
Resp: {"value": 29.55, "unit": "inHg"}
